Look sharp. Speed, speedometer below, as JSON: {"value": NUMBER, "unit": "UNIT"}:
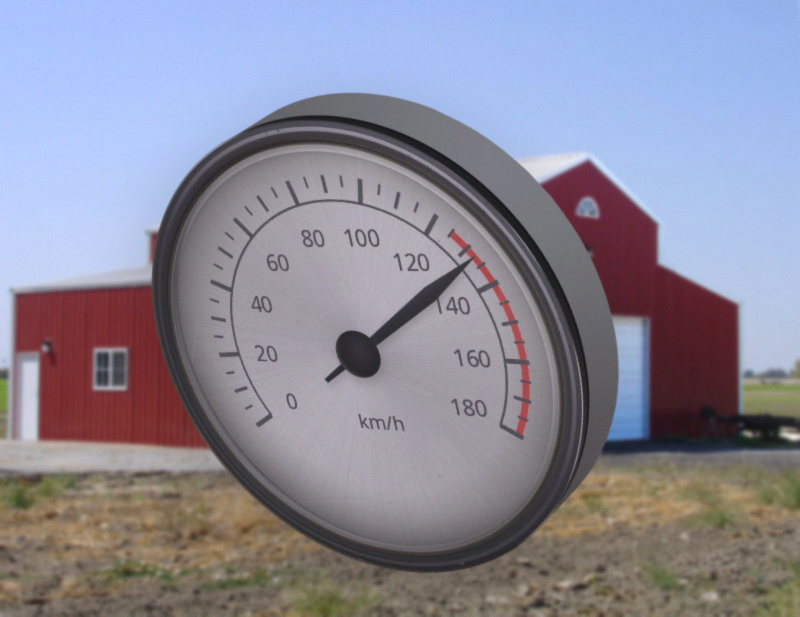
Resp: {"value": 132.5, "unit": "km/h"}
